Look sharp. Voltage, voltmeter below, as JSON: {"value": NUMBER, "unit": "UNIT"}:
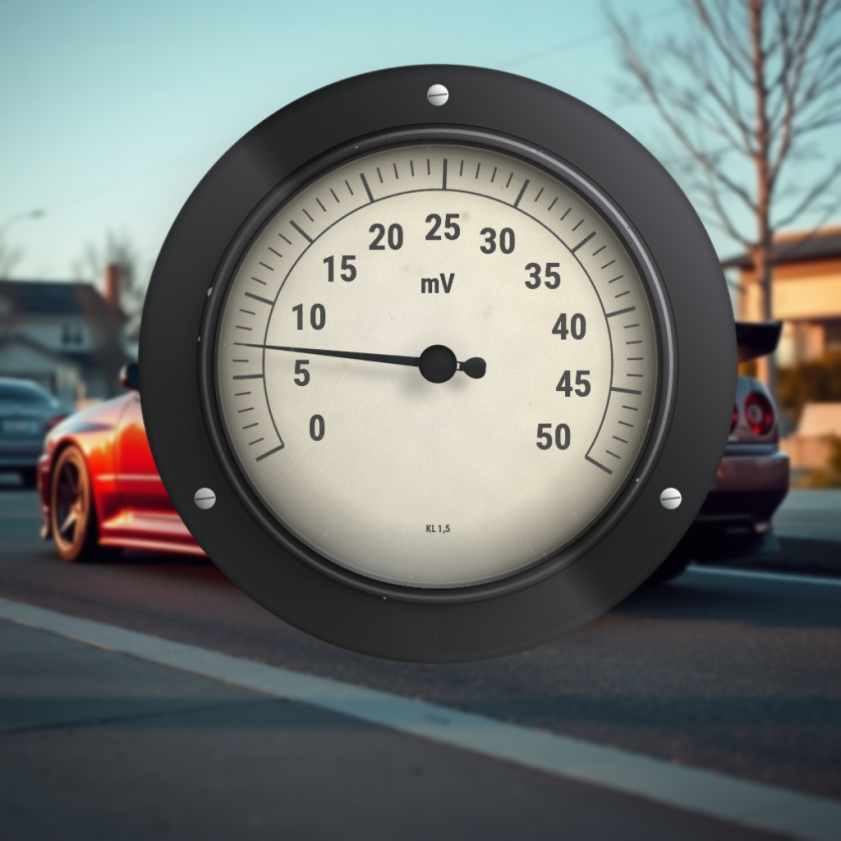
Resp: {"value": 7, "unit": "mV"}
